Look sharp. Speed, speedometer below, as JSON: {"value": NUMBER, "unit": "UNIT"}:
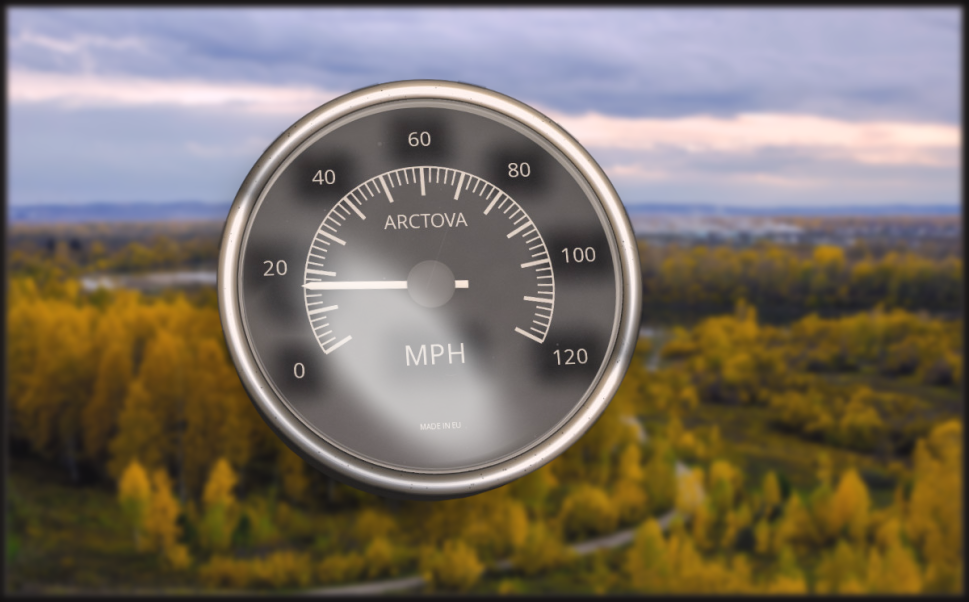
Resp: {"value": 16, "unit": "mph"}
